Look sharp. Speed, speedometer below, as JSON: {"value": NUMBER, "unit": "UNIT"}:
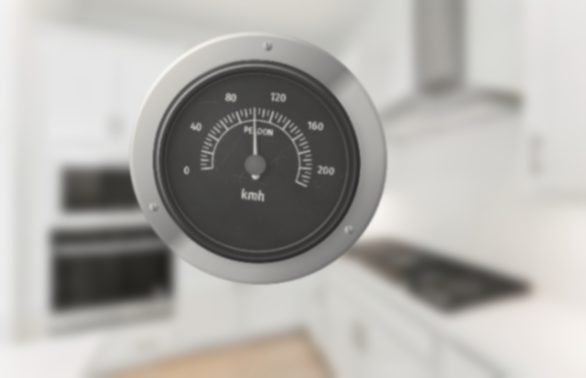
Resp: {"value": 100, "unit": "km/h"}
